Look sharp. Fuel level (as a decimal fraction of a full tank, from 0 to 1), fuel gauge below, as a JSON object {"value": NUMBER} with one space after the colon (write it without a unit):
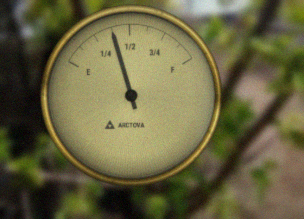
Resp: {"value": 0.375}
